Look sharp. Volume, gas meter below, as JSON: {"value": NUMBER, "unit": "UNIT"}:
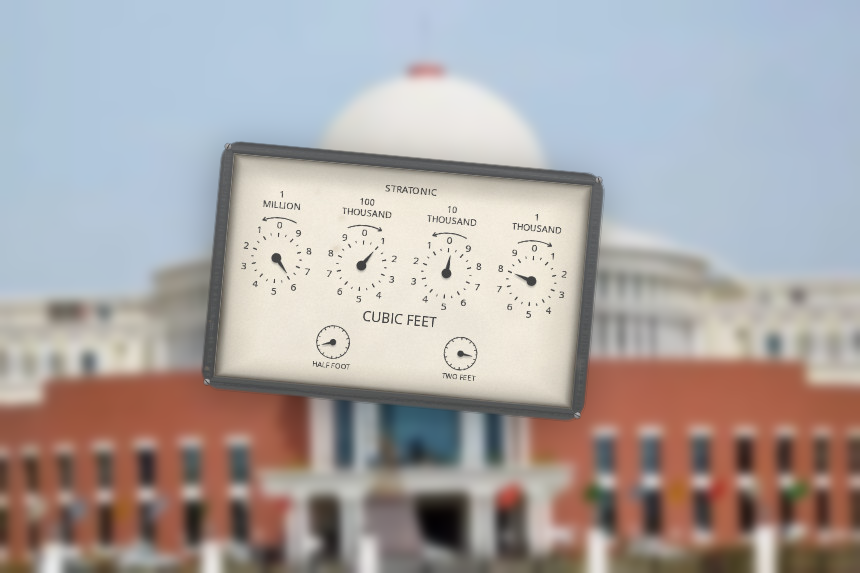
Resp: {"value": 609800, "unit": "ft³"}
